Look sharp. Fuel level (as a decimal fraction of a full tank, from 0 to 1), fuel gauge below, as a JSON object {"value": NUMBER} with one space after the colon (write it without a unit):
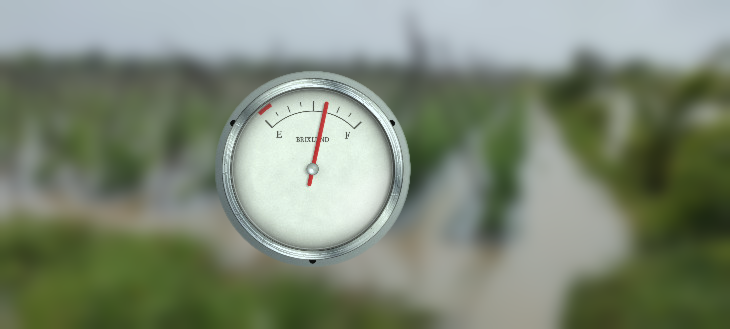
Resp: {"value": 0.625}
